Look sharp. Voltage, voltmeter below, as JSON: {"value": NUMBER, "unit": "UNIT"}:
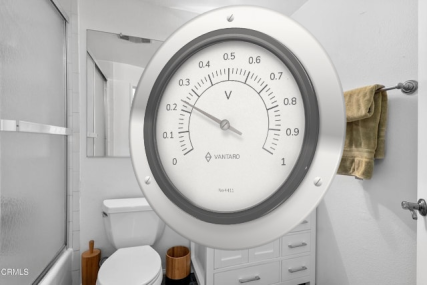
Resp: {"value": 0.24, "unit": "V"}
